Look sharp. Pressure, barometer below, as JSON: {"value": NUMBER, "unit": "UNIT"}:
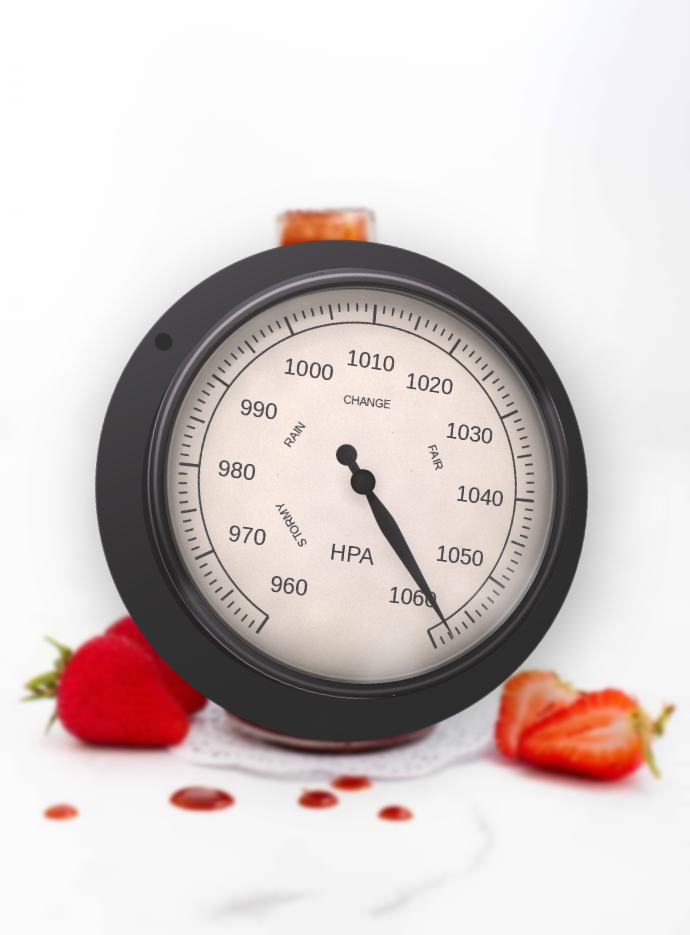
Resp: {"value": 1058, "unit": "hPa"}
